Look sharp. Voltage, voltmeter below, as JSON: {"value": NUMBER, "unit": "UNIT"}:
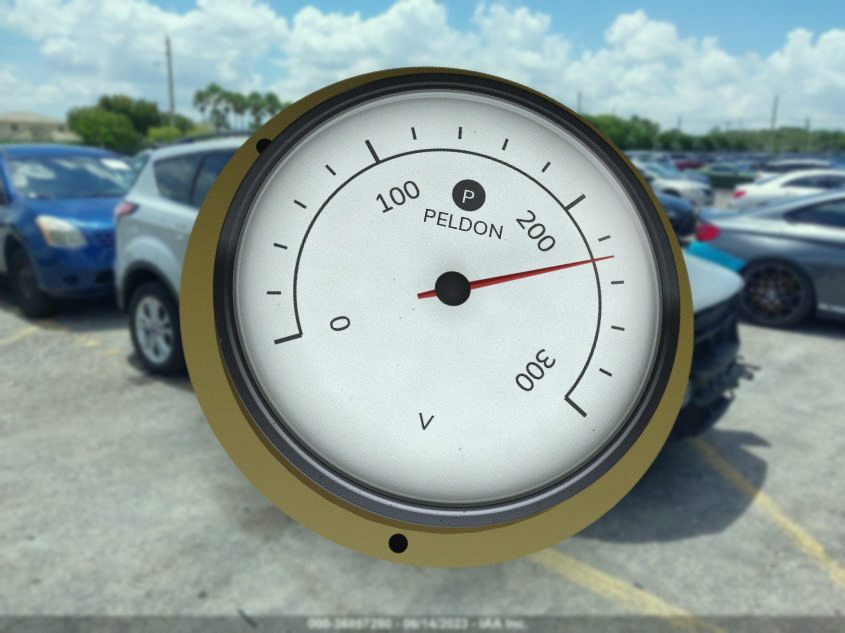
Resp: {"value": 230, "unit": "V"}
